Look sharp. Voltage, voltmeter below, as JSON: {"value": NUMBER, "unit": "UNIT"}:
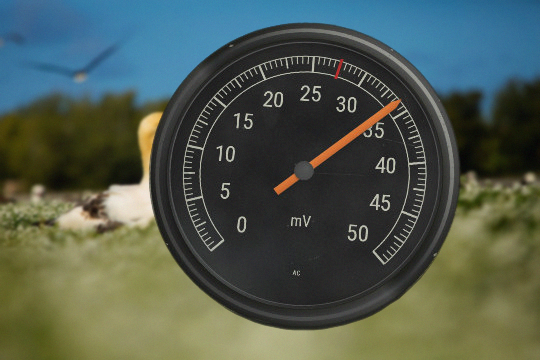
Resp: {"value": 34, "unit": "mV"}
